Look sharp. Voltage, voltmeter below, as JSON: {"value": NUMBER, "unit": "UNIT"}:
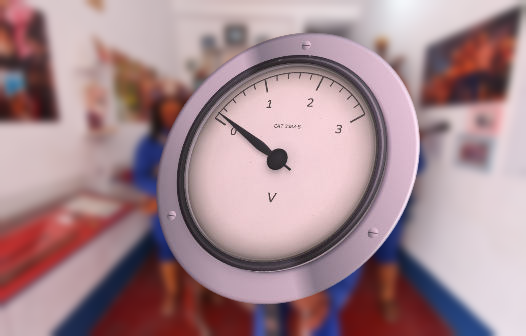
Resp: {"value": 0.1, "unit": "V"}
